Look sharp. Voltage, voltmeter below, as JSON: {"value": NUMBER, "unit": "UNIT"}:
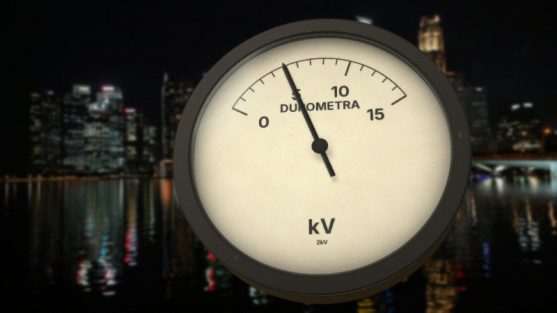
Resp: {"value": 5, "unit": "kV"}
